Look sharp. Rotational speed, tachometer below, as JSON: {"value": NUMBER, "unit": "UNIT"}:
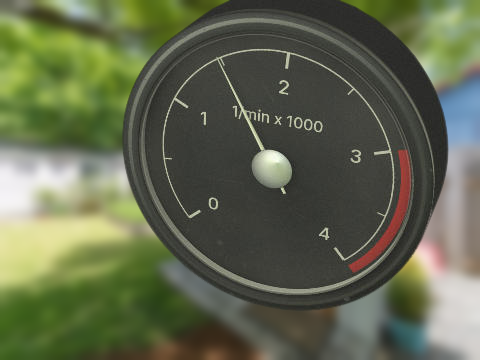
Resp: {"value": 1500, "unit": "rpm"}
